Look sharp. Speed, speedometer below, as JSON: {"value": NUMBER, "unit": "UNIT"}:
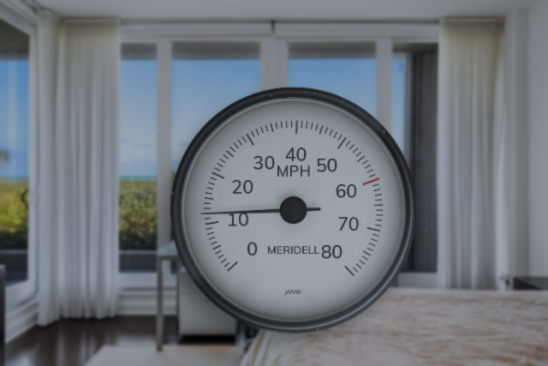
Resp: {"value": 12, "unit": "mph"}
